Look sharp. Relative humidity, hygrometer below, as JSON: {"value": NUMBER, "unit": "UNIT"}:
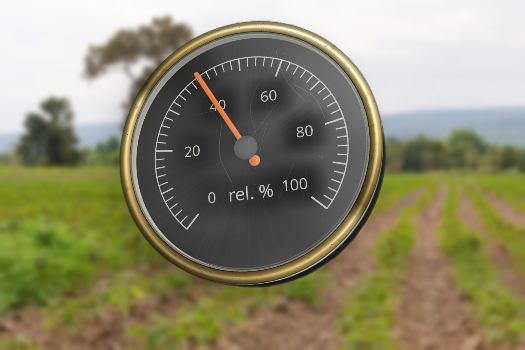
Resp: {"value": 40, "unit": "%"}
